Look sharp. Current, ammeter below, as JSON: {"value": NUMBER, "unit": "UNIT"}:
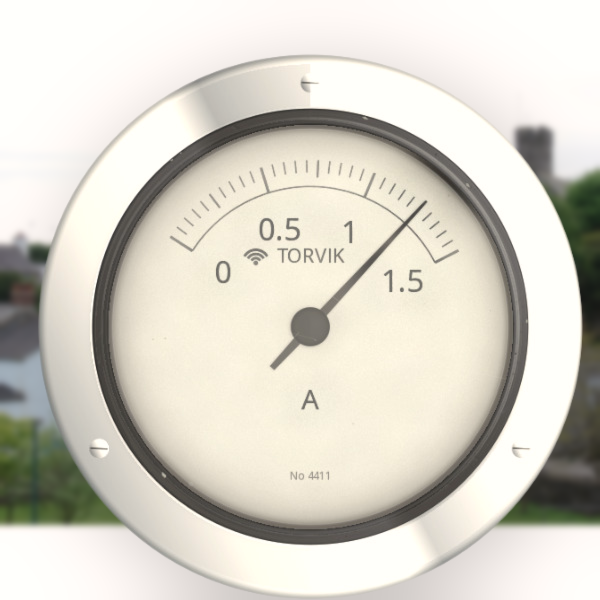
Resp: {"value": 1.25, "unit": "A"}
